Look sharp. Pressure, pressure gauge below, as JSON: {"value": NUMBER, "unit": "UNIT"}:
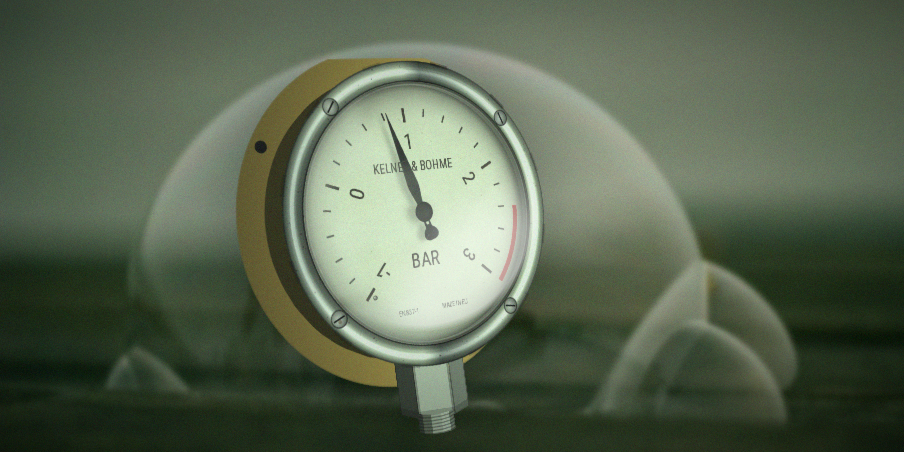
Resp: {"value": 0.8, "unit": "bar"}
